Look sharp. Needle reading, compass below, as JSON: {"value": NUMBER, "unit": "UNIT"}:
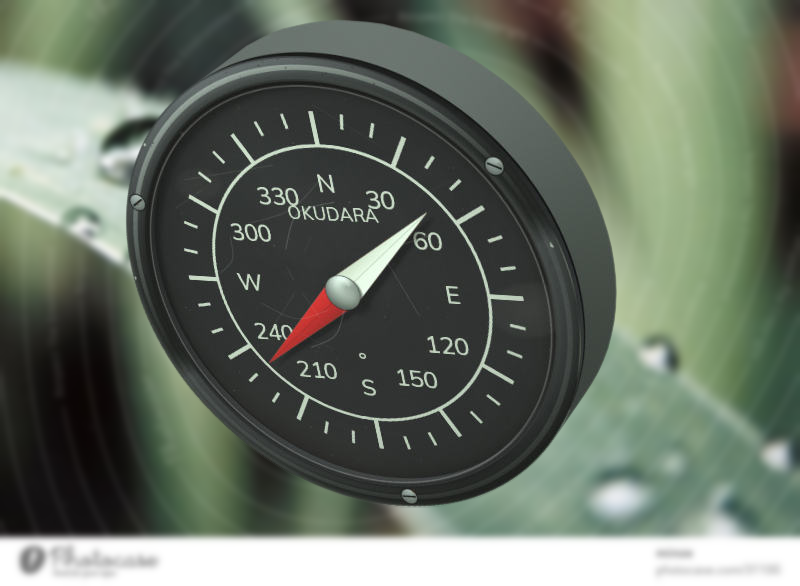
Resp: {"value": 230, "unit": "°"}
